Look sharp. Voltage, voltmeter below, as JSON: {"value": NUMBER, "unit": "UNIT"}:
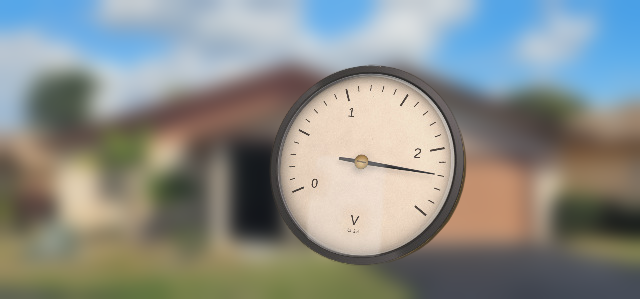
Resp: {"value": 2.2, "unit": "V"}
